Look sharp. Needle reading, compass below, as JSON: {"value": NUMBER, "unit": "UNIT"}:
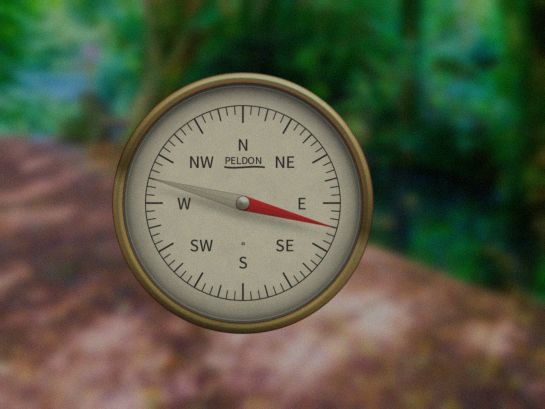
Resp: {"value": 105, "unit": "°"}
